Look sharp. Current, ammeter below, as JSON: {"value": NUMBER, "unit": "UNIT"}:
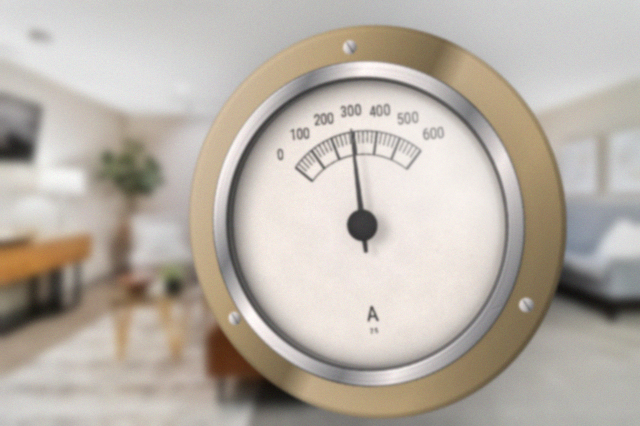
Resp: {"value": 300, "unit": "A"}
